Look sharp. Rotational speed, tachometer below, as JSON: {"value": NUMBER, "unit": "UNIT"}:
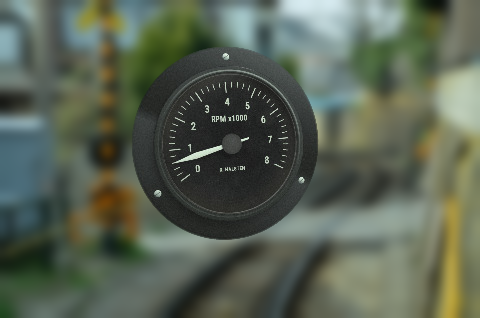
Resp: {"value": 600, "unit": "rpm"}
